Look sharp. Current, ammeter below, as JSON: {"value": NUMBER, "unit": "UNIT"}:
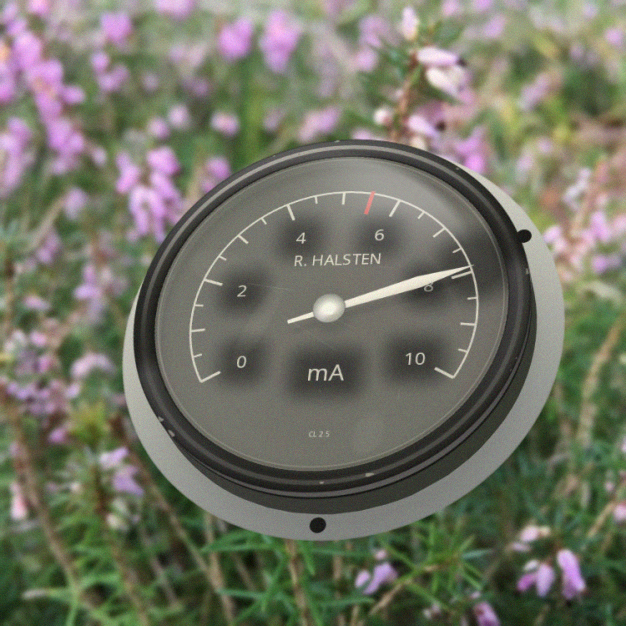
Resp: {"value": 8, "unit": "mA"}
